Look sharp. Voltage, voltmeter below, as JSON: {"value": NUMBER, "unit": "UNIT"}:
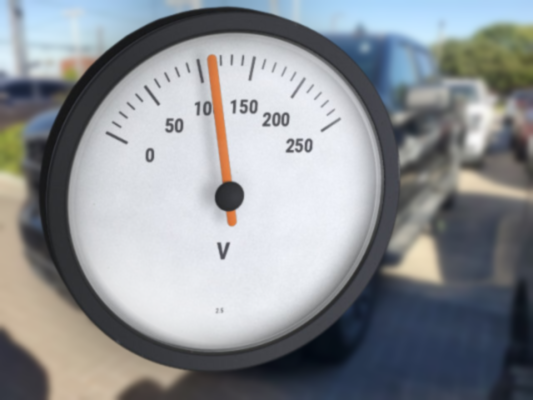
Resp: {"value": 110, "unit": "V"}
